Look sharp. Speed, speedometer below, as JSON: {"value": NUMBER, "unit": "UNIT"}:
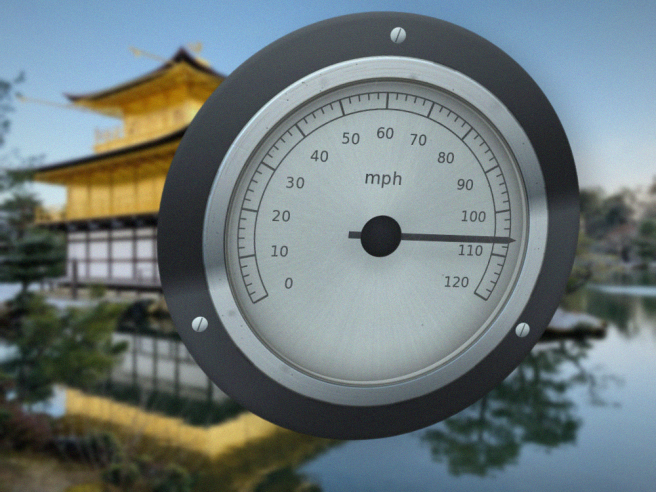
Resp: {"value": 106, "unit": "mph"}
